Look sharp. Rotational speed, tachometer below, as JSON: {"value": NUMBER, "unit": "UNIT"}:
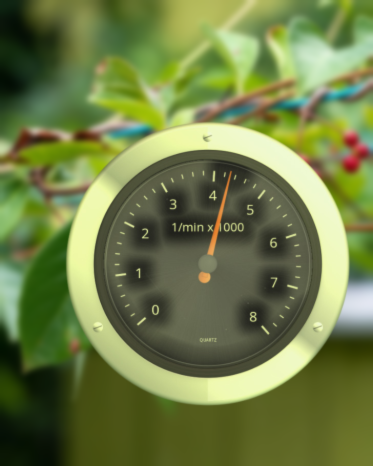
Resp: {"value": 4300, "unit": "rpm"}
